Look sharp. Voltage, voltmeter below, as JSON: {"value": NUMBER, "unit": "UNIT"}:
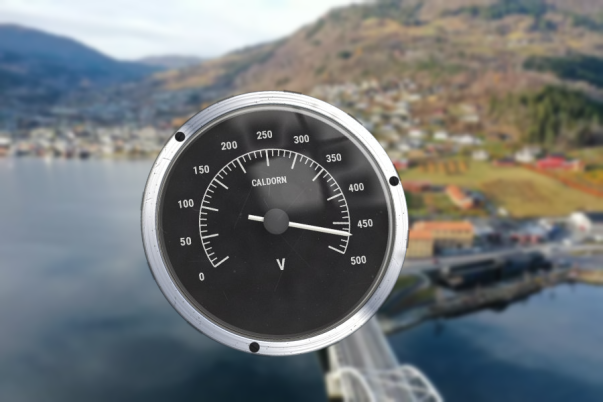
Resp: {"value": 470, "unit": "V"}
